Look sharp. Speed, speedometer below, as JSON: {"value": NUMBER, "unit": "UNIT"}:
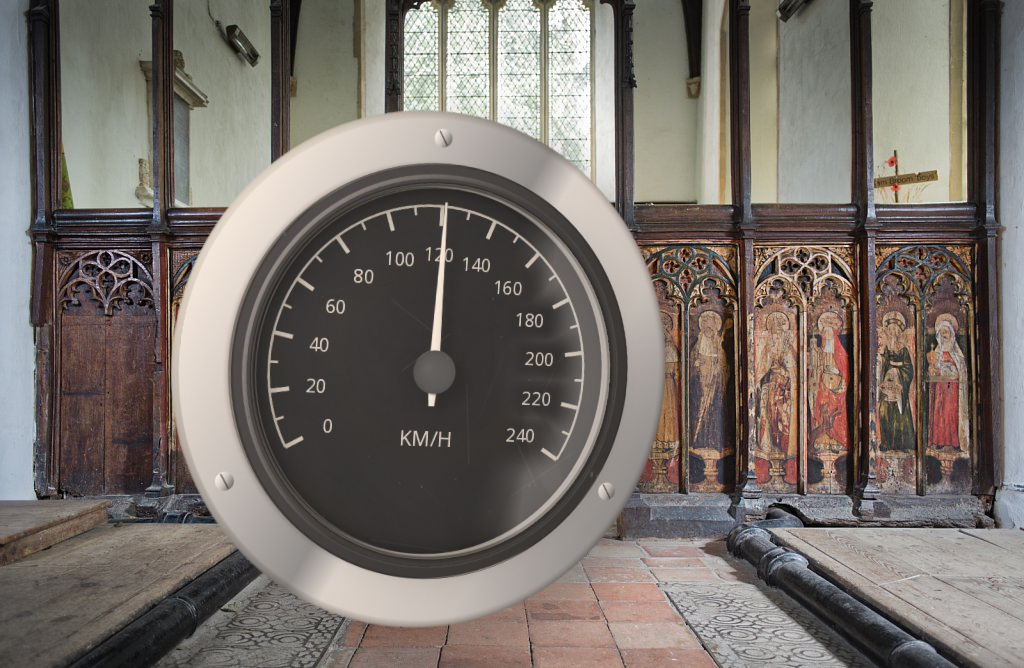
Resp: {"value": 120, "unit": "km/h"}
